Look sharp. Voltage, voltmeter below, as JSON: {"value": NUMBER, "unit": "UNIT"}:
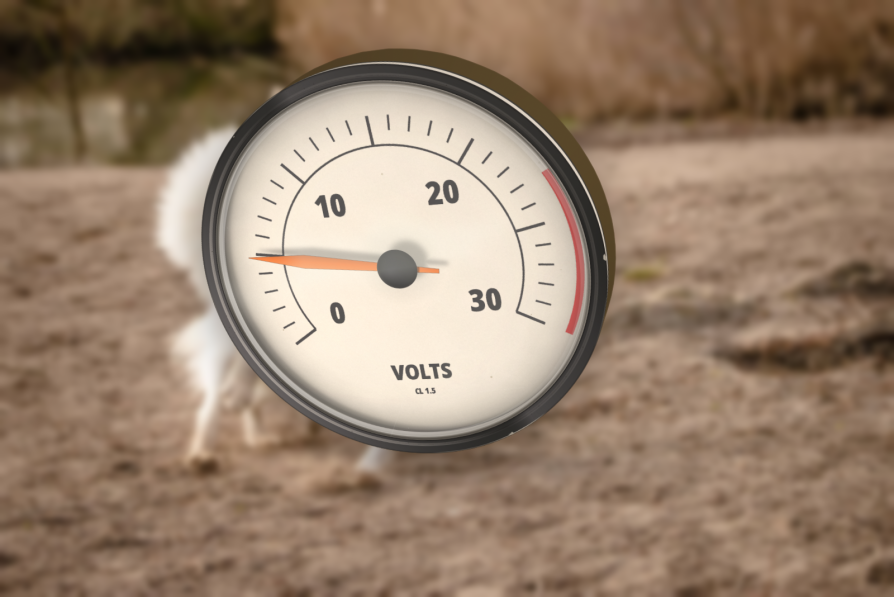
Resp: {"value": 5, "unit": "V"}
